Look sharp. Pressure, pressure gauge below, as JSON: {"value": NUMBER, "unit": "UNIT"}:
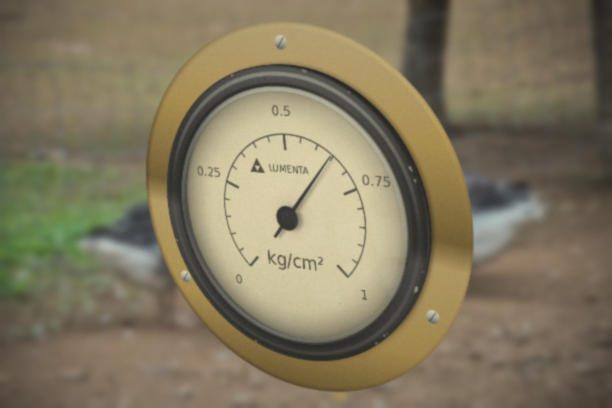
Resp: {"value": 0.65, "unit": "kg/cm²"}
